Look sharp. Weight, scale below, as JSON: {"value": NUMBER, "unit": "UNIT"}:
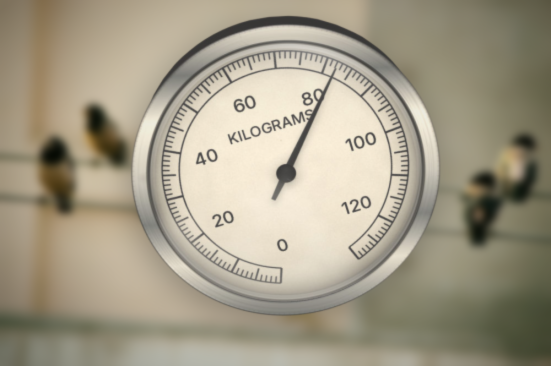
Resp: {"value": 82, "unit": "kg"}
